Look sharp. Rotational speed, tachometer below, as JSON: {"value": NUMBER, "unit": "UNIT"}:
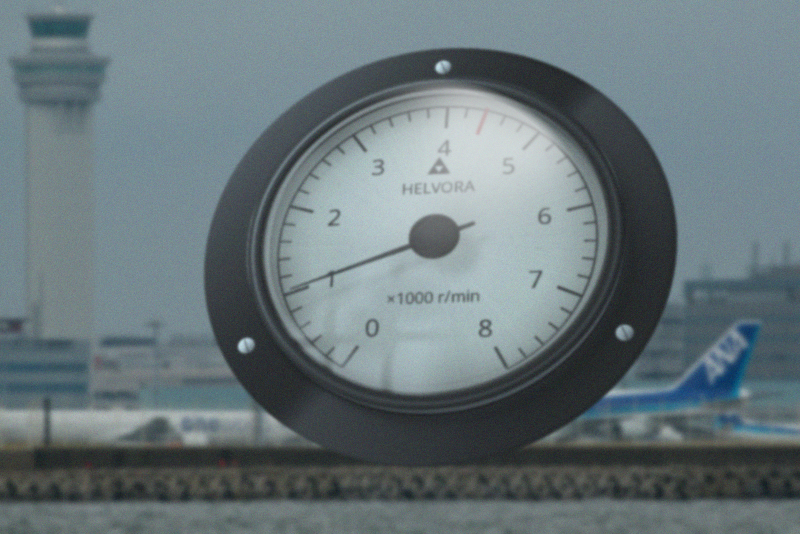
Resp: {"value": 1000, "unit": "rpm"}
